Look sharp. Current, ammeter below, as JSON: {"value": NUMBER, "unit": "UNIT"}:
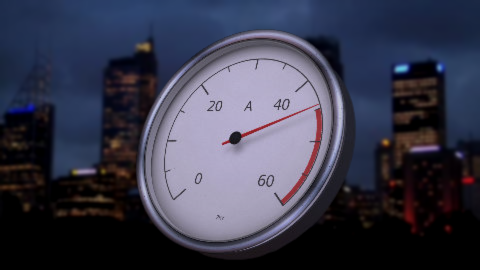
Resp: {"value": 45, "unit": "A"}
